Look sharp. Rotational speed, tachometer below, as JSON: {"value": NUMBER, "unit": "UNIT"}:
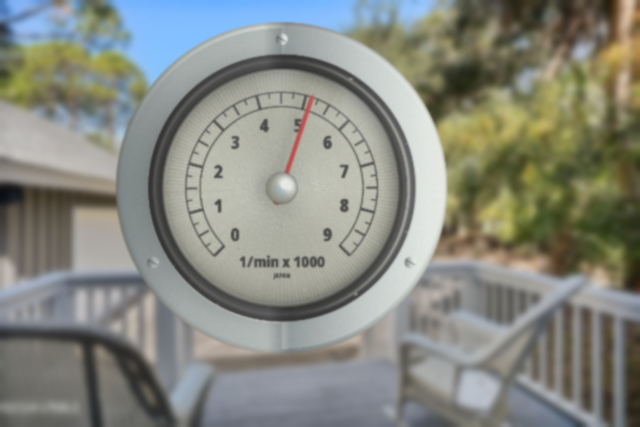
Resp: {"value": 5125, "unit": "rpm"}
